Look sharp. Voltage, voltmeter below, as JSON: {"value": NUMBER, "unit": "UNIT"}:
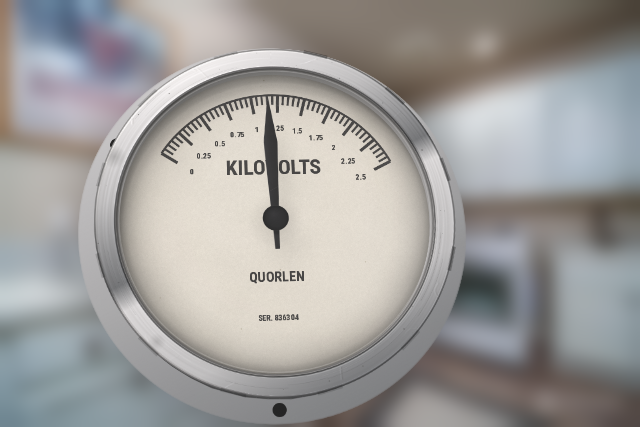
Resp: {"value": 1.15, "unit": "kV"}
